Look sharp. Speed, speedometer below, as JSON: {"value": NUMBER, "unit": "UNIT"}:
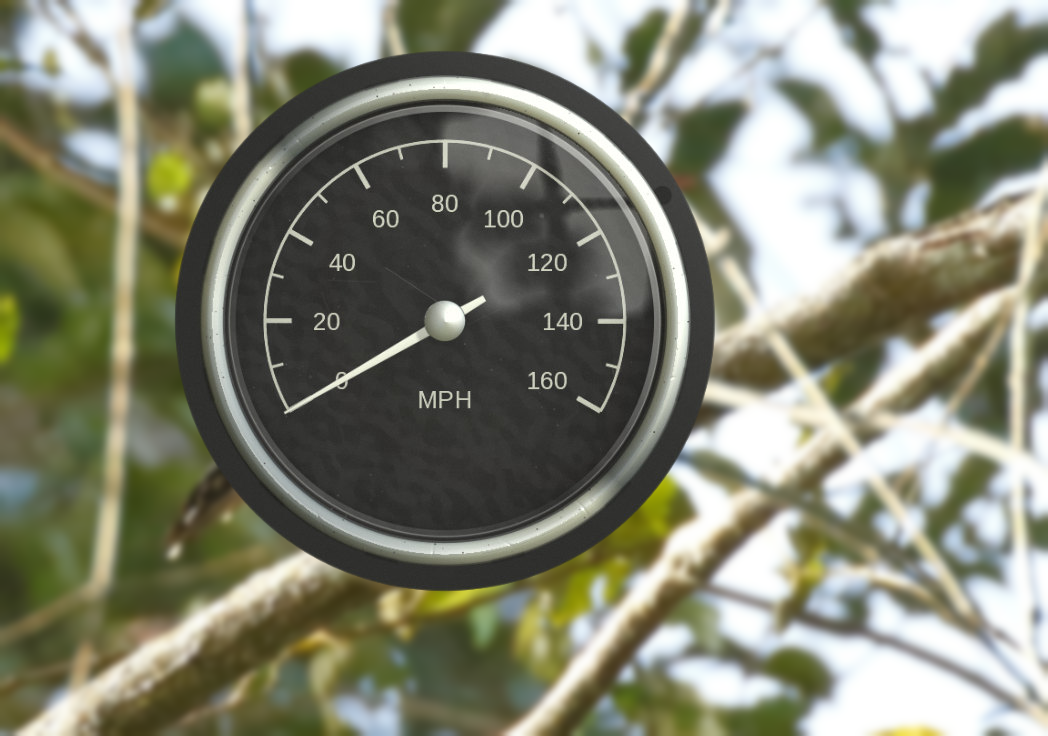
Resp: {"value": 0, "unit": "mph"}
